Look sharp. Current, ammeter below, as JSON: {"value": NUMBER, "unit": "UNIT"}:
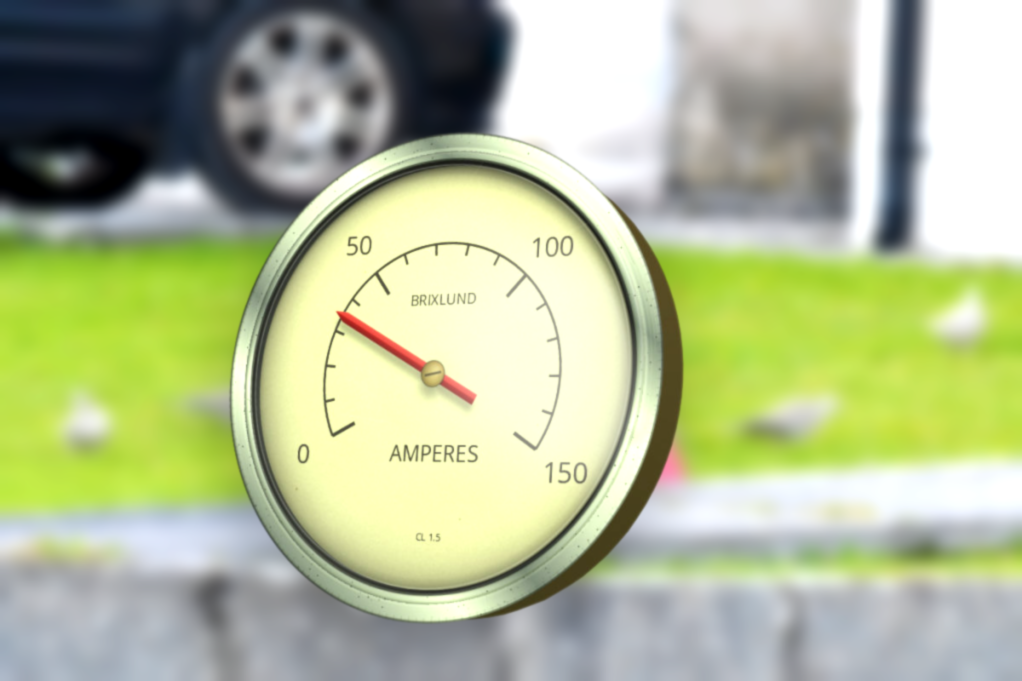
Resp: {"value": 35, "unit": "A"}
